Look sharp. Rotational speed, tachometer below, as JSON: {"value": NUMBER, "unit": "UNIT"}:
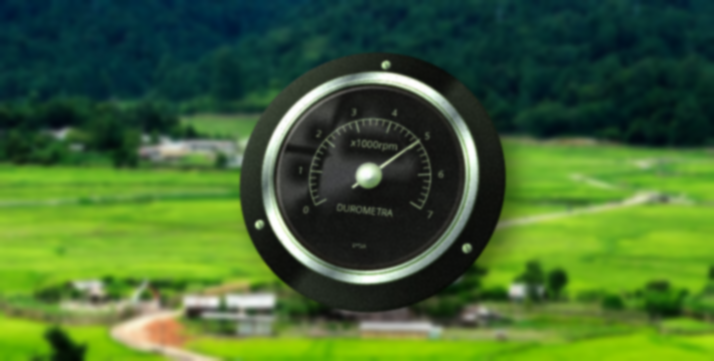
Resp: {"value": 5000, "unit": "rpm"}
